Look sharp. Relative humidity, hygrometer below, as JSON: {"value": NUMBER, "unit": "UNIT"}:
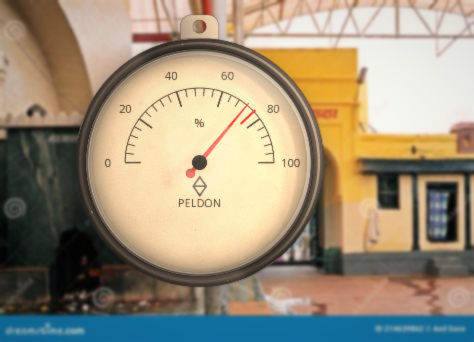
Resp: {"value": 72, "unit": "%"}
